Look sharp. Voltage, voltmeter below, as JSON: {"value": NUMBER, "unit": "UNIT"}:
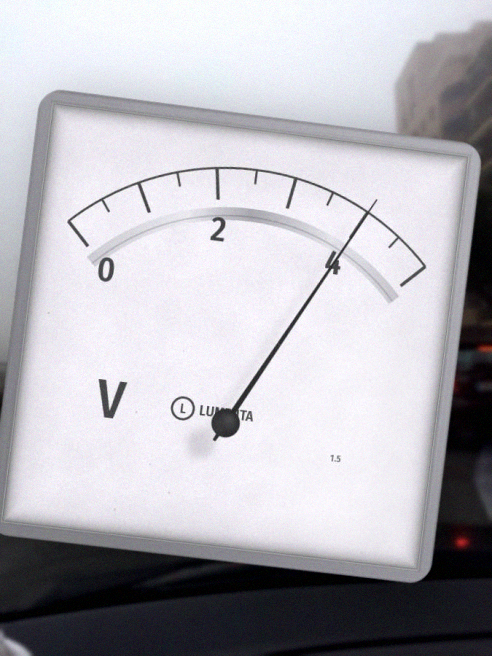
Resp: {"value": 4, "unit": "V"}
